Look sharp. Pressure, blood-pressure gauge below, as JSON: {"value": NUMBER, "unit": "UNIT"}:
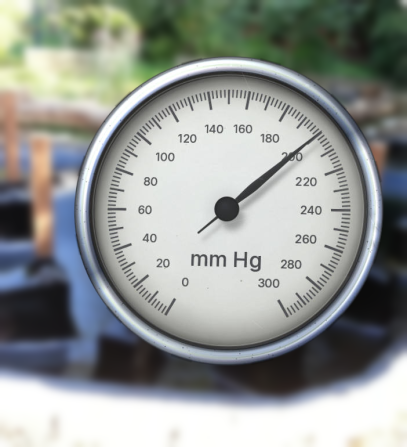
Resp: {"value": 200, "unit": "mmHg"}
